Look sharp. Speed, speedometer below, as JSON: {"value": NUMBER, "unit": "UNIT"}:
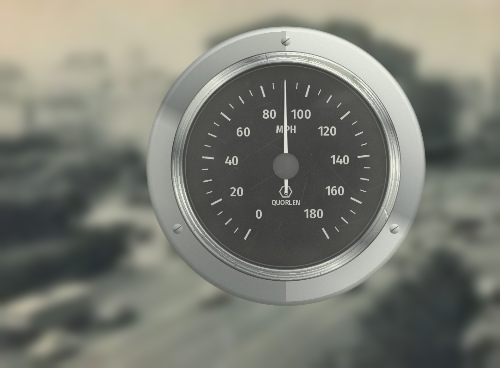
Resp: {"value": 90, "unit": "mph"}
